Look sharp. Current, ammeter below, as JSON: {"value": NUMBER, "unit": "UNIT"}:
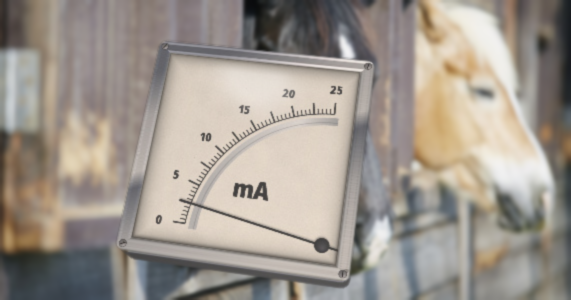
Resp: {"value": 2.5, "unit": "mA"}
